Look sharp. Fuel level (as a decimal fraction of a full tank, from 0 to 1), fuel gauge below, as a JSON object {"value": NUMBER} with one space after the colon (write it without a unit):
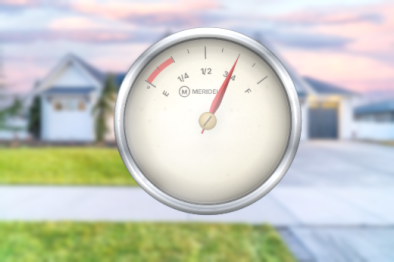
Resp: {"value": 0.75}
